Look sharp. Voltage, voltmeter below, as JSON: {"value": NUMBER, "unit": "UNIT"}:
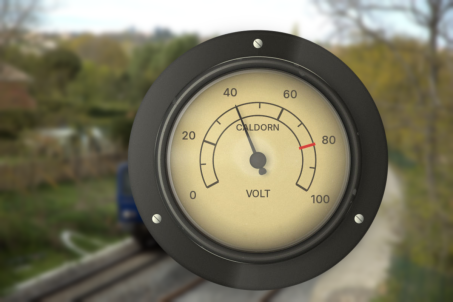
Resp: {"value": 40, "unit": "V"}
